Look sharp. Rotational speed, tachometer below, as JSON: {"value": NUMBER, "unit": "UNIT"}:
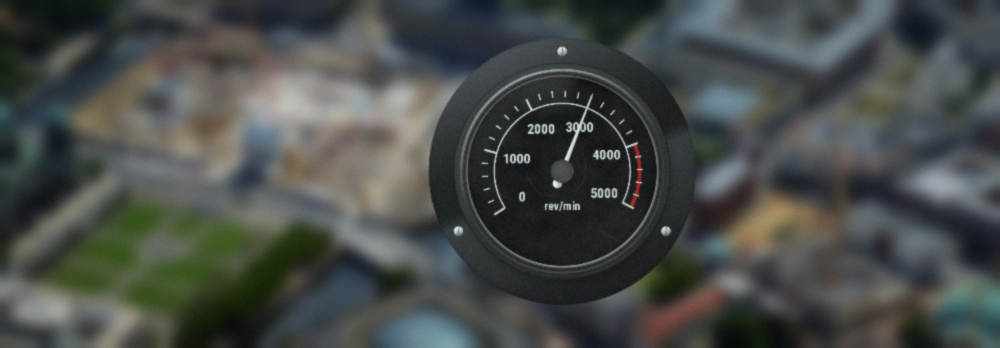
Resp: {"value": 3000, "unit": "rpm"}
